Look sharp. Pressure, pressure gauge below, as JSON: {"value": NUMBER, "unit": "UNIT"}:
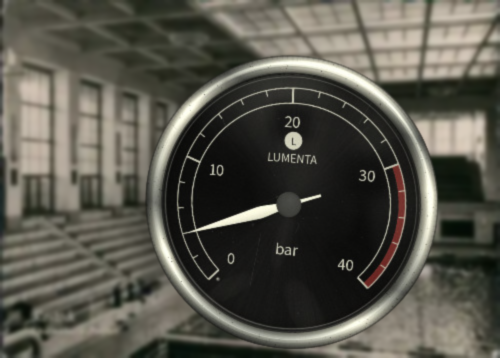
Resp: {"value": 4, "unit": "bar"}
